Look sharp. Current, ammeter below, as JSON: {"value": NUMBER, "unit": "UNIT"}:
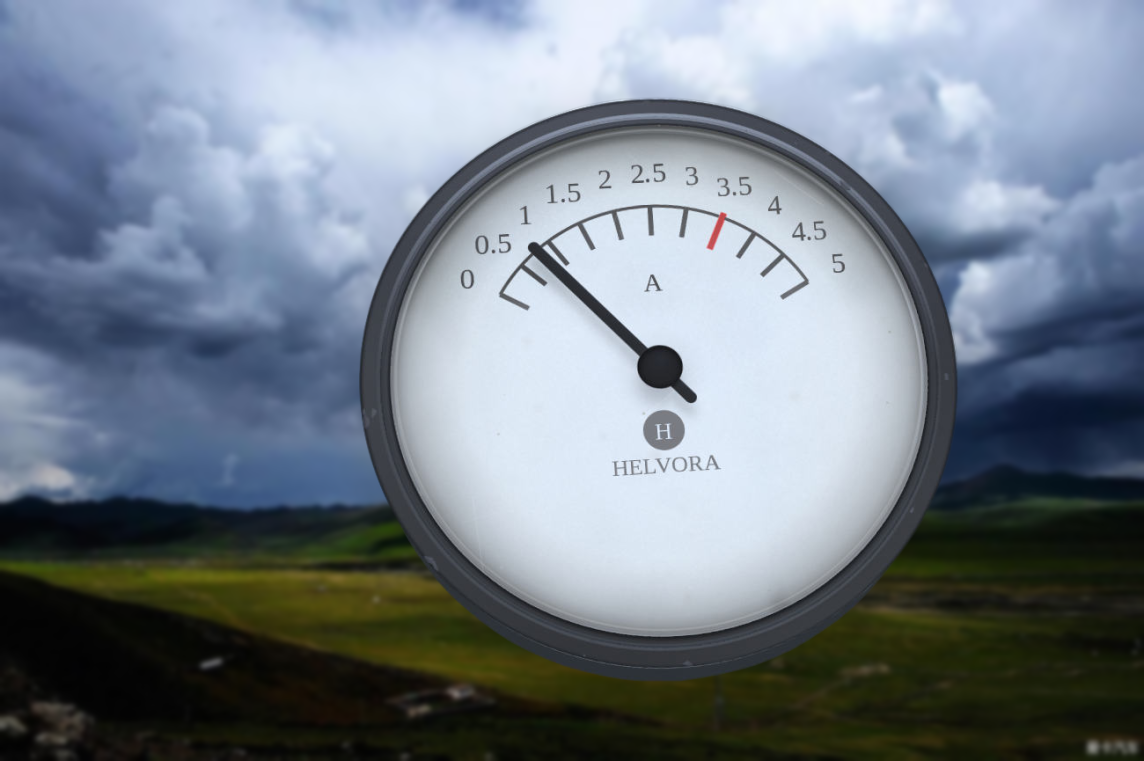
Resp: {"value": 0.75, "unit": "A"}
